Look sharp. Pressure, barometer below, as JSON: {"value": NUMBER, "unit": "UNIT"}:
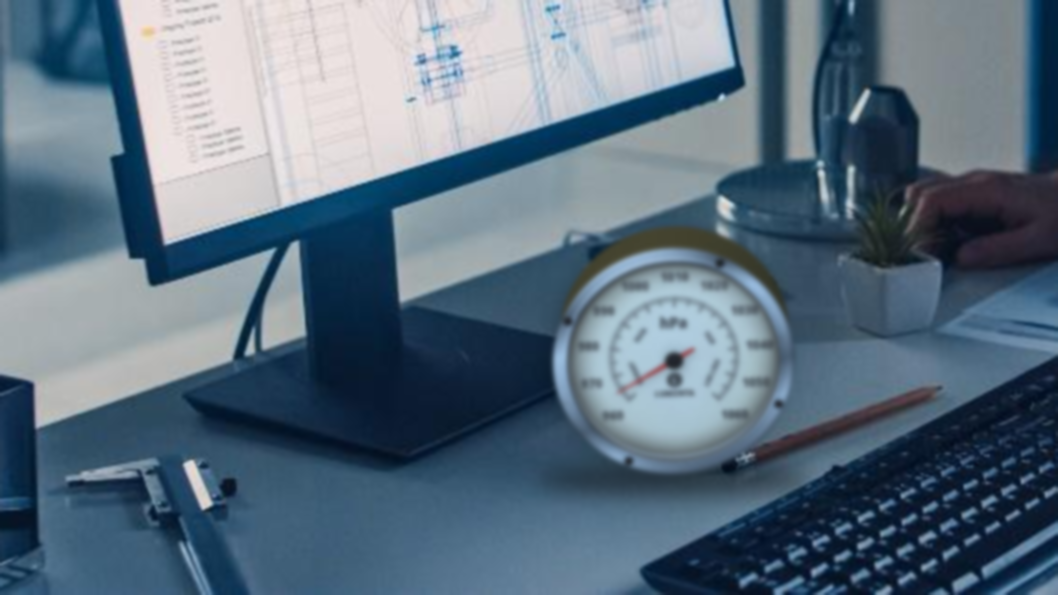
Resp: {"value": 965, "unit": "hPa"}
